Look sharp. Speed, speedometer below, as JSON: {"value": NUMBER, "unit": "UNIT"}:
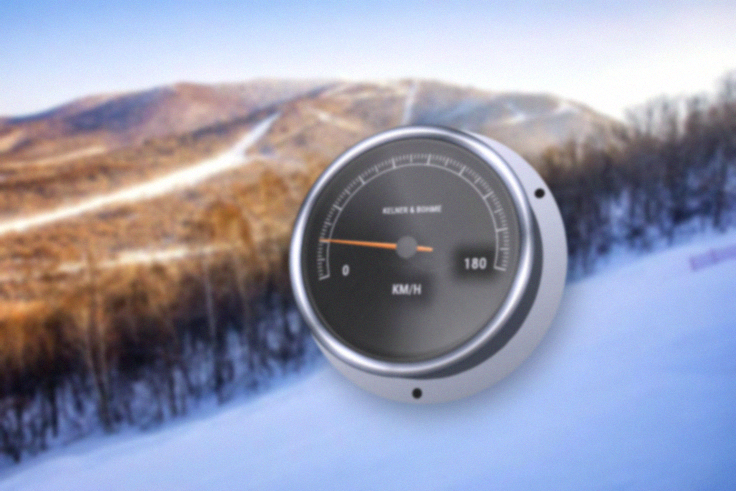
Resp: {"value": 20, "unit": "km/h"}
